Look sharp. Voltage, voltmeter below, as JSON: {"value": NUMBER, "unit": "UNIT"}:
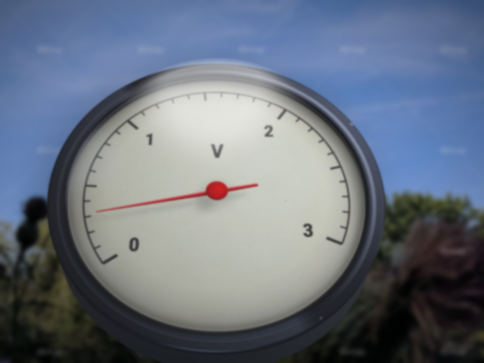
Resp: {"value": 0.3, "unit": "V"}
